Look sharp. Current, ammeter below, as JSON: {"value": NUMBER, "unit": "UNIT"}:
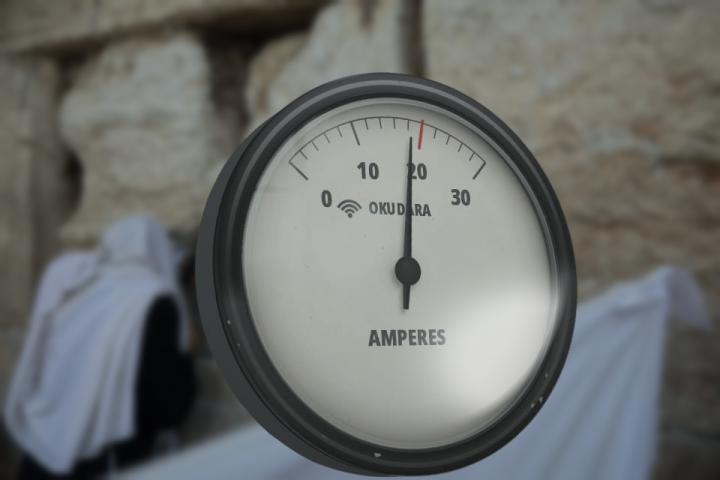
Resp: {"value": 18, "unit": "A"}
